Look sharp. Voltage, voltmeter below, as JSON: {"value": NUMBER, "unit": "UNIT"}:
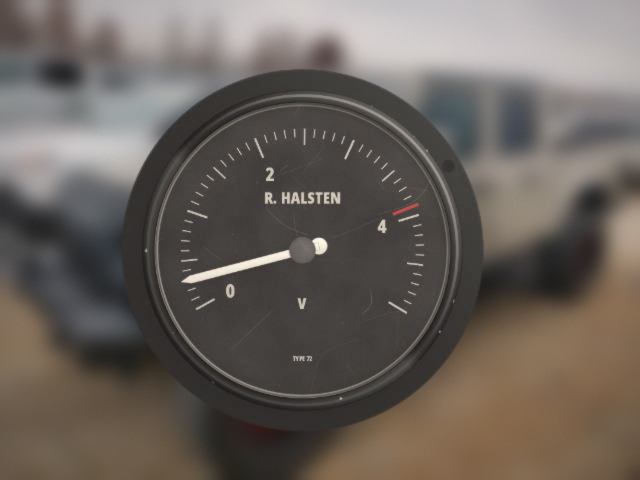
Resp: {"value": 0.3, "unit": "V"}
